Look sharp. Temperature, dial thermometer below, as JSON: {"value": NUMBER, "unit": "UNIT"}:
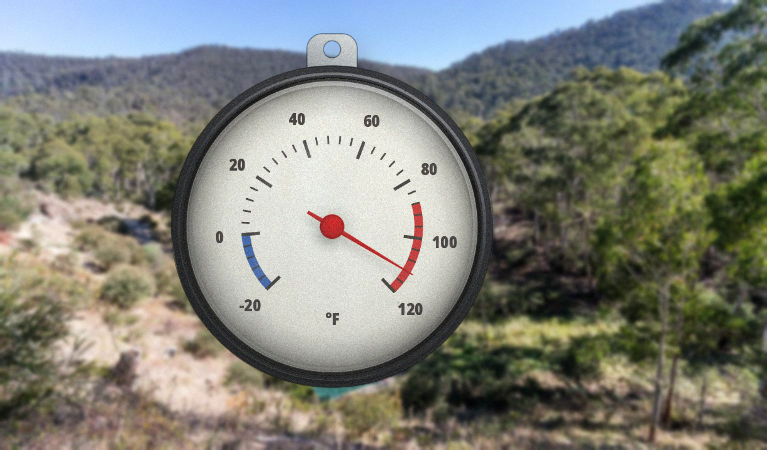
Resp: {"value": 112, "unit": "°F"}
